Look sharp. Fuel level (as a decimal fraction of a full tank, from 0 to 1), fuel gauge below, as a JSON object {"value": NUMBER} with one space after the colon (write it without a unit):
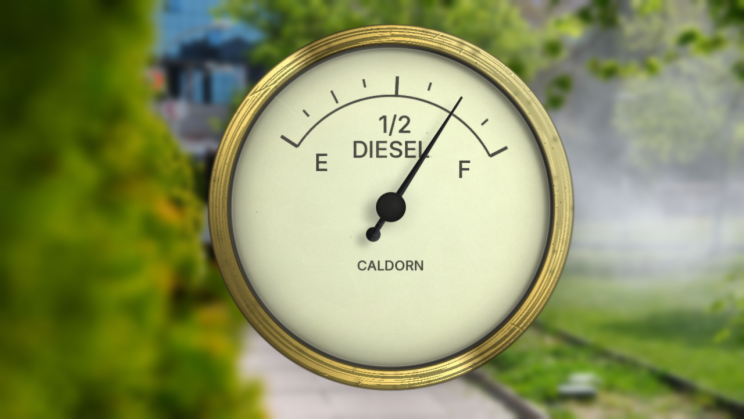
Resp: {"value": 0.75}
